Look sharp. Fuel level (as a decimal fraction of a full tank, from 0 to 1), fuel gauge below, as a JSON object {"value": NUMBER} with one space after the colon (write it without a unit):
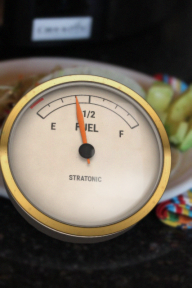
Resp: {"value": 0.375}
